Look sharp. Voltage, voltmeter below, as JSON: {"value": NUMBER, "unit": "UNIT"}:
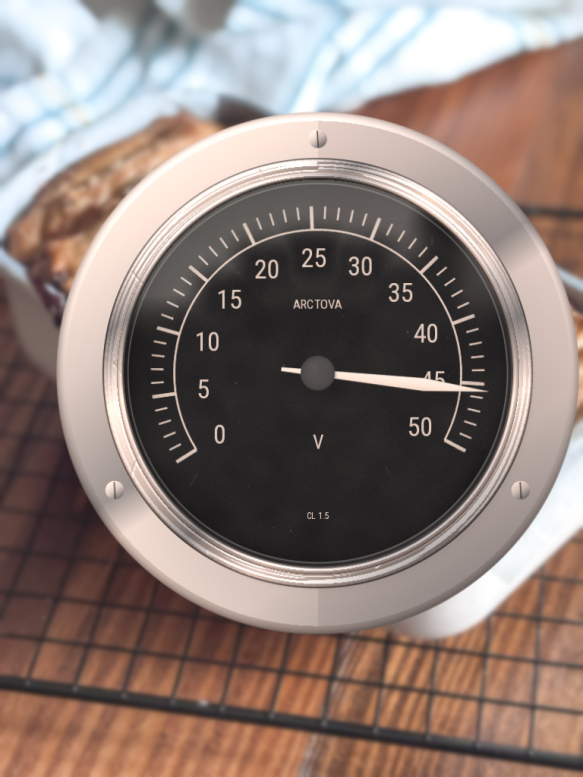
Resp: {"value": 45.5, "unit": "V"}
